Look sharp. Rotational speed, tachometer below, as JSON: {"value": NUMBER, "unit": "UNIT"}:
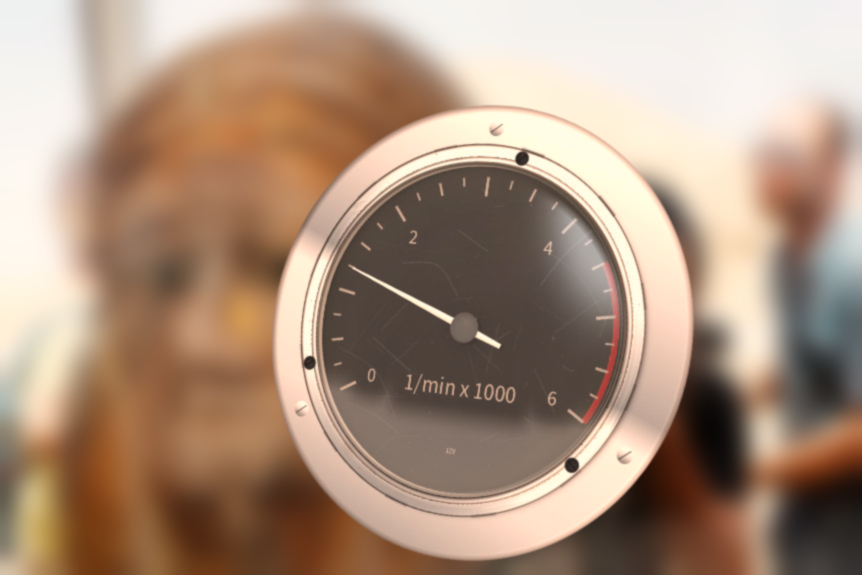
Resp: {"value": 1250, "unit": "rpm"}
